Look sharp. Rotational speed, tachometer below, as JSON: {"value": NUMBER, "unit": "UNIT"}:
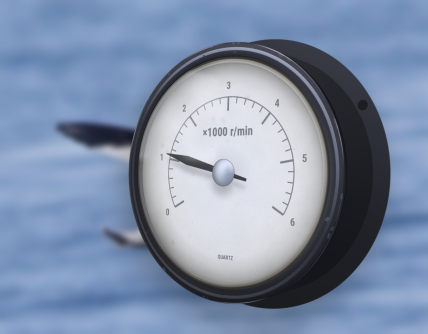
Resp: {"value": 1100, "unit": "rpm"}
